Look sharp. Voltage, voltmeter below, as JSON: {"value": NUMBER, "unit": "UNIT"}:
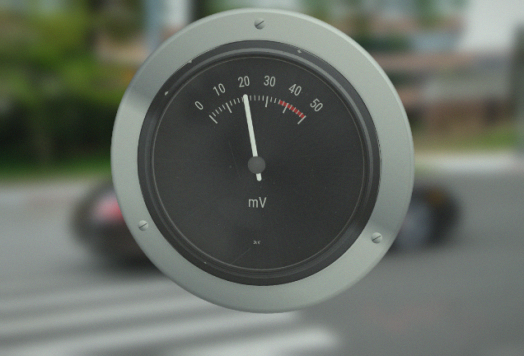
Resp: {"value": 20, "unit": "mV"}
